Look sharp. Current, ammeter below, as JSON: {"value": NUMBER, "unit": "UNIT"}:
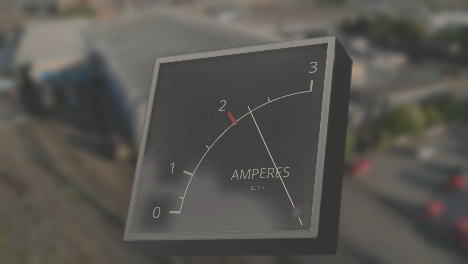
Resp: {"value": 2.25, "unit": "A"}
